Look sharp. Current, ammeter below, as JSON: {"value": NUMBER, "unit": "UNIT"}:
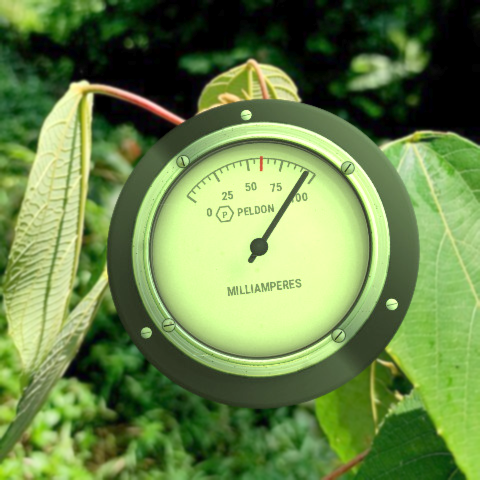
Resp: {"value": 95, "unit": "mA"}
